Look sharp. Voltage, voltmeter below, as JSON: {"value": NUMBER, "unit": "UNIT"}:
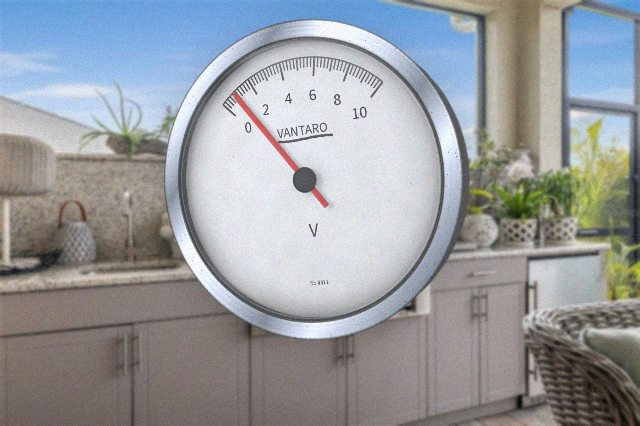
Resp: {"value": 1, "unit": "V"}
